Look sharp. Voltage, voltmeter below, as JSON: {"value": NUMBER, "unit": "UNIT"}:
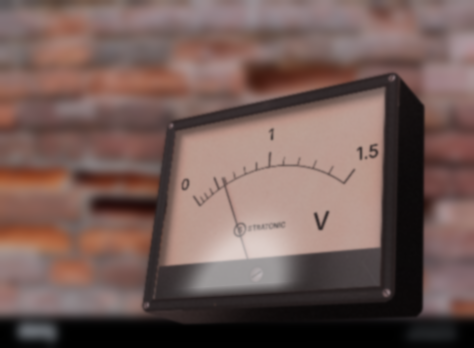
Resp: {"value": 0.6, "unit": "V"}
